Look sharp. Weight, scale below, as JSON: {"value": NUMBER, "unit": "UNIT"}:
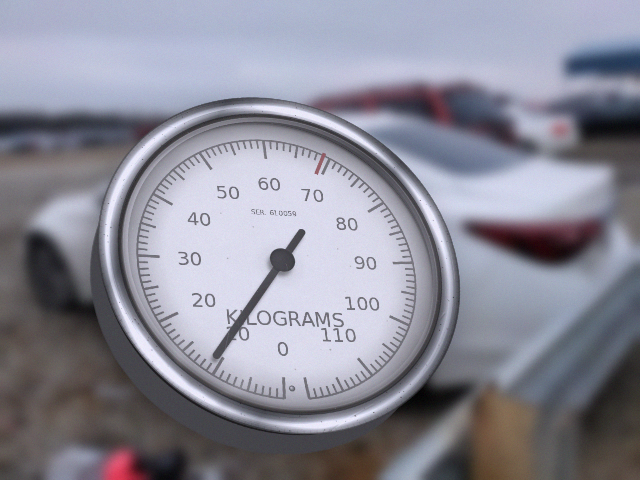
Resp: {"value": 11, "unit": "kg"}
